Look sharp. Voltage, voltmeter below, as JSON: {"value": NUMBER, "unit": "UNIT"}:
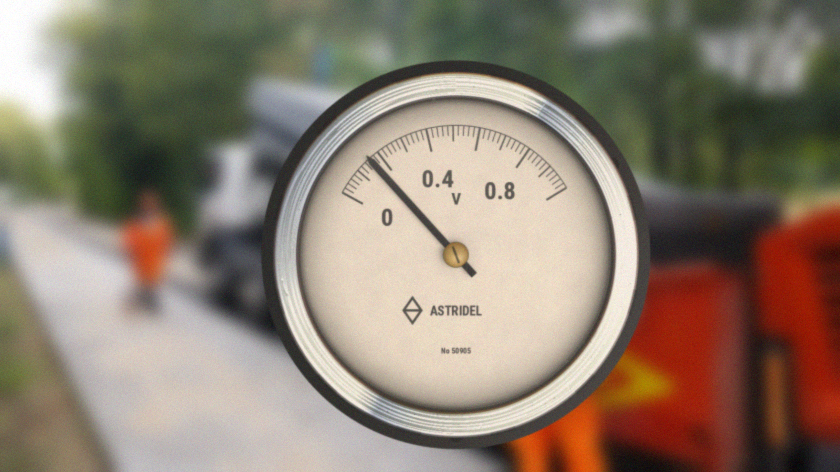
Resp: {"value": 0.16, "unit": "V"}
